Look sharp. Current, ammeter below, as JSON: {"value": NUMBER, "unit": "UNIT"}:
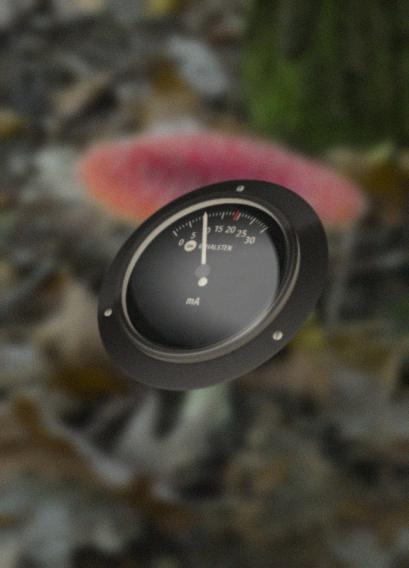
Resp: {"value": 10, "unit": "mA"}
